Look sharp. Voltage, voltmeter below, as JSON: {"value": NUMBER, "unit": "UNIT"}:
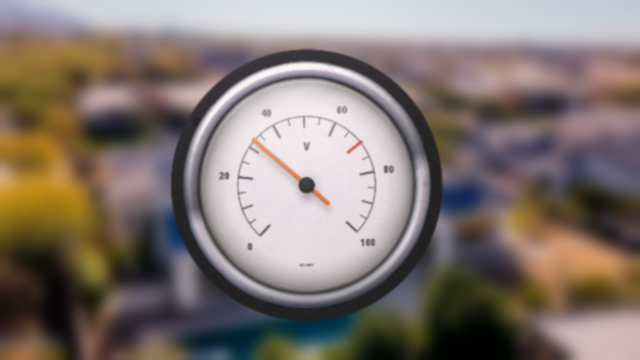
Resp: {"value": 32.5, "unit": "V"}
